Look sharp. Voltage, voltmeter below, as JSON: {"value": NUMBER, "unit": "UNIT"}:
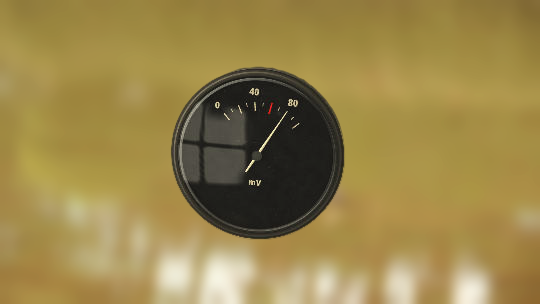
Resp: {"value": 80, "unit": "mV"}
